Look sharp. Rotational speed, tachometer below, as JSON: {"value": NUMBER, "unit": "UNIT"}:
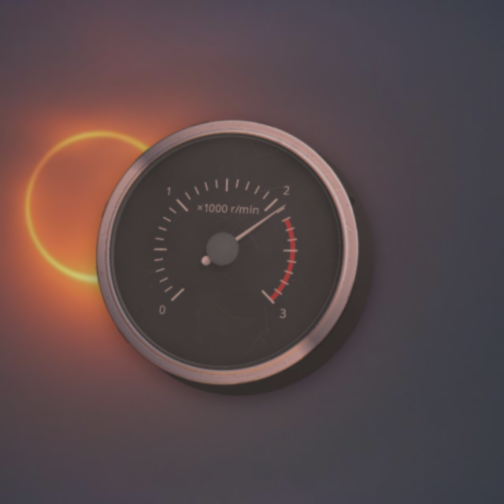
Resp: {"value": 2100, "unit": "rpm"}
